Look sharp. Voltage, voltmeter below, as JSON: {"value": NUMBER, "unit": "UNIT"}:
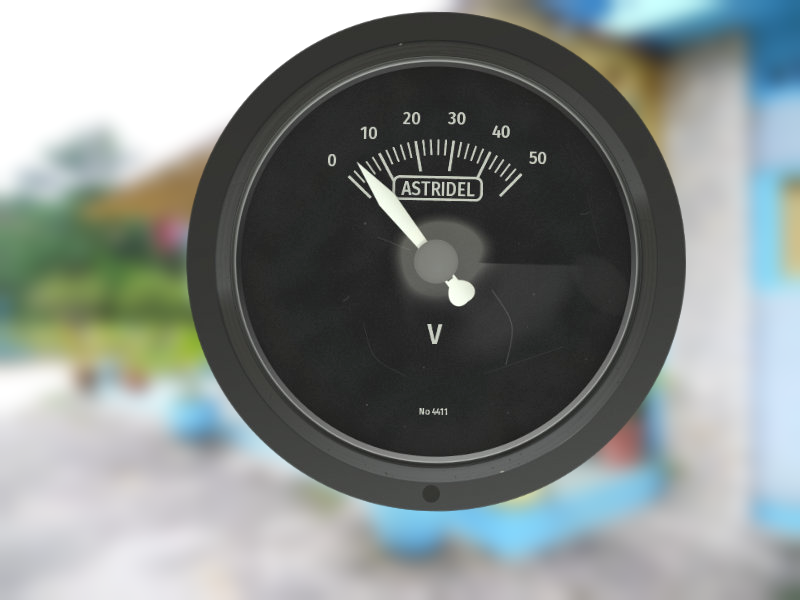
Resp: {"value": 4, "unit": "V"}
